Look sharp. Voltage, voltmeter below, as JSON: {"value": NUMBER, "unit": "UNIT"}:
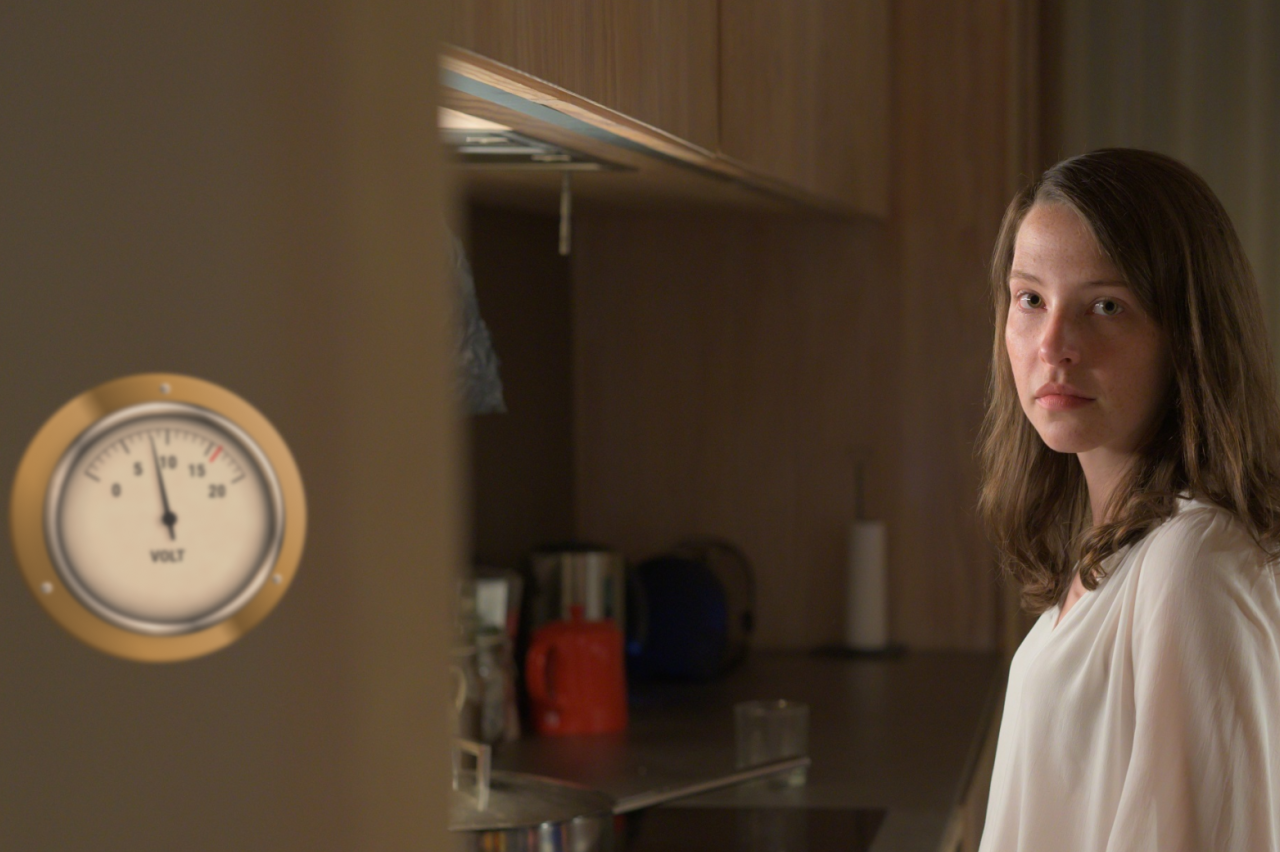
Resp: {"value": 8, "unit": "V"}
